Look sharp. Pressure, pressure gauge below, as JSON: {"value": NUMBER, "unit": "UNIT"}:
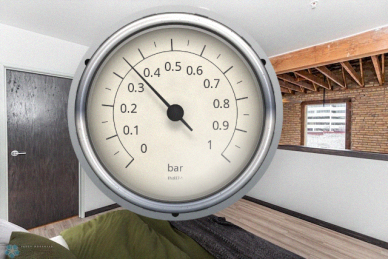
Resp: {"value": 0.35, "unit": "bar"}
